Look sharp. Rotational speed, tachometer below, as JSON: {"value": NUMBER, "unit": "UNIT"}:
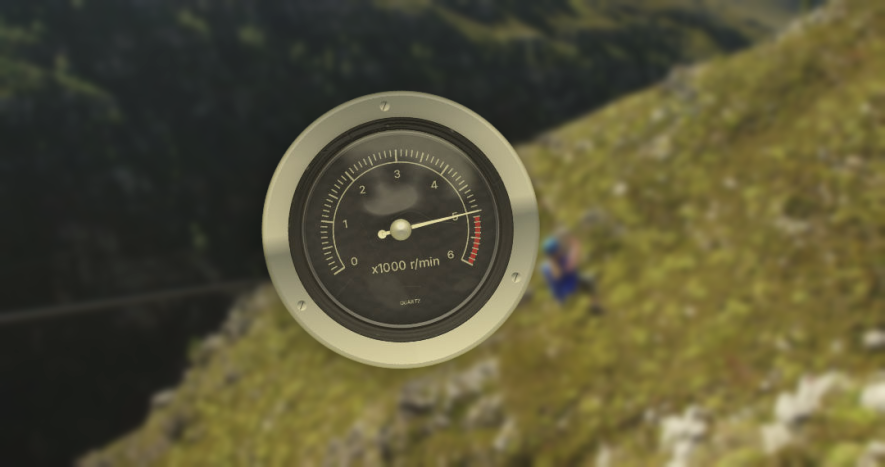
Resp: {"value": 5000, "unit": "rpm"}
